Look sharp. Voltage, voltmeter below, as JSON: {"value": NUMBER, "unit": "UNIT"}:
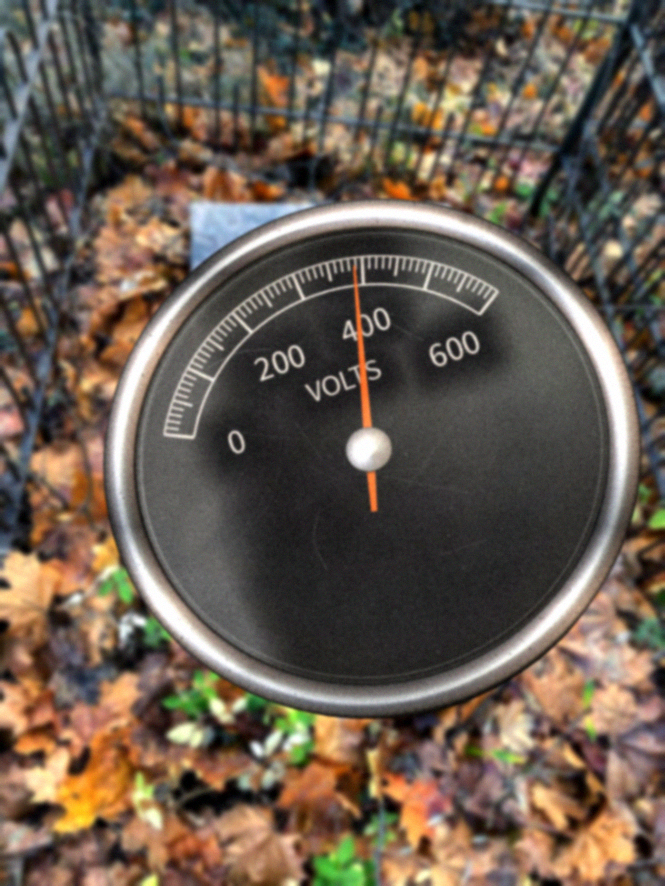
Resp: {"value": 390, "unit": "V"}
